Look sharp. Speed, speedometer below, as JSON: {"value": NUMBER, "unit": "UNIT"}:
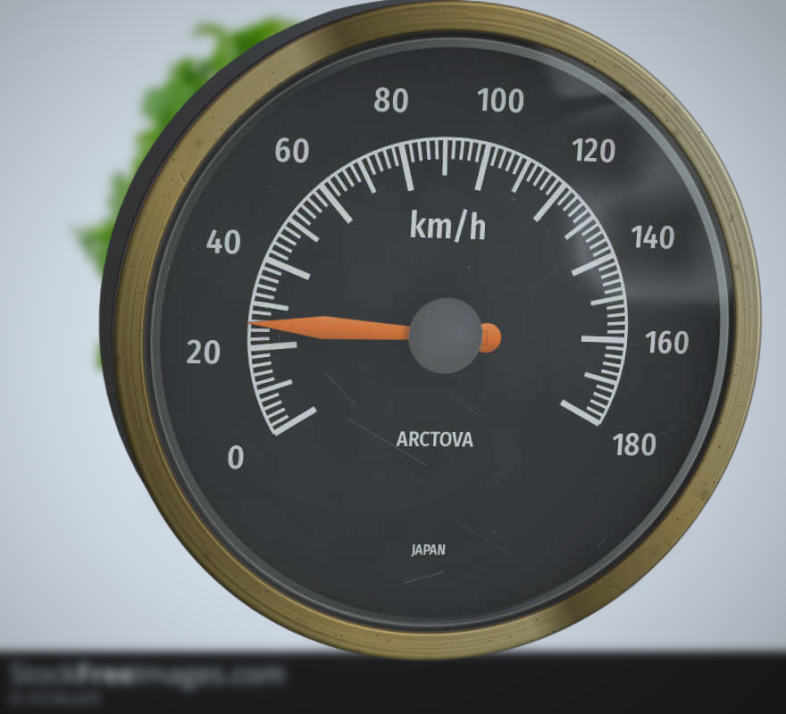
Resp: {"value": 26, "unit": "km/h"}
